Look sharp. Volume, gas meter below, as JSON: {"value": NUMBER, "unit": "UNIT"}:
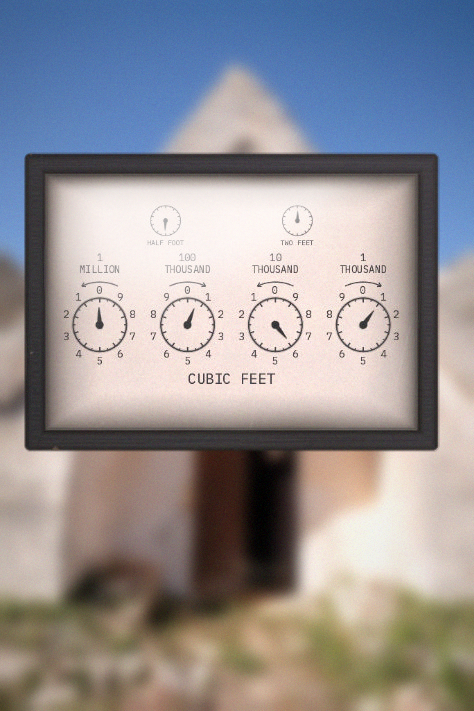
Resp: {"value": 6100, "unit": "ft³"}
